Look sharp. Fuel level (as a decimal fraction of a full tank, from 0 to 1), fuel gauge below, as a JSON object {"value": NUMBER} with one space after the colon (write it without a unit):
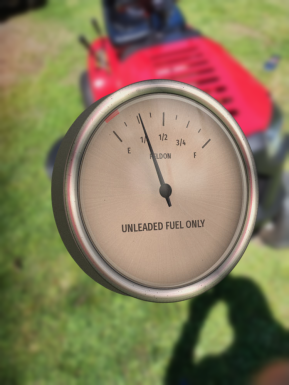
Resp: {"value": 0.25}
